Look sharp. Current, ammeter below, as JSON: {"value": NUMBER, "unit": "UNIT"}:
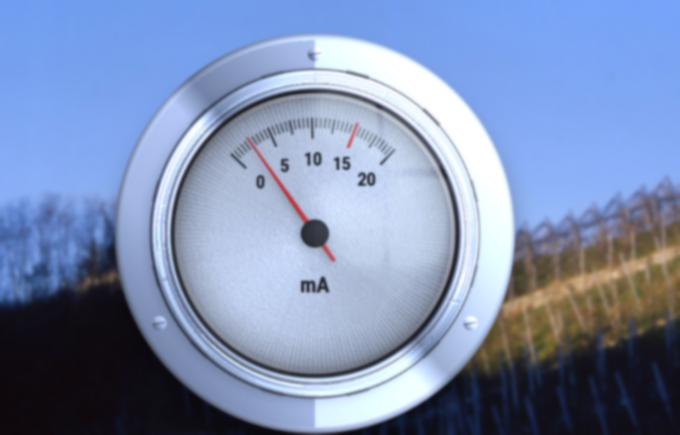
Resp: {"value": 2.5, "unit": "mA"}
